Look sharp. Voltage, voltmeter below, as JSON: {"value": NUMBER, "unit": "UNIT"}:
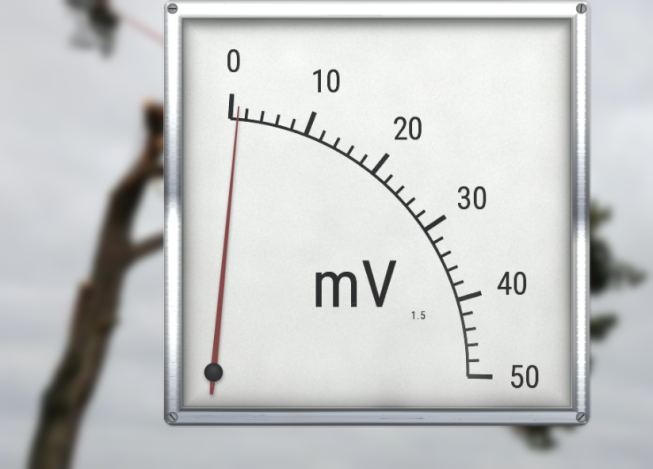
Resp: {"value": 1, "unit": "mV"}
